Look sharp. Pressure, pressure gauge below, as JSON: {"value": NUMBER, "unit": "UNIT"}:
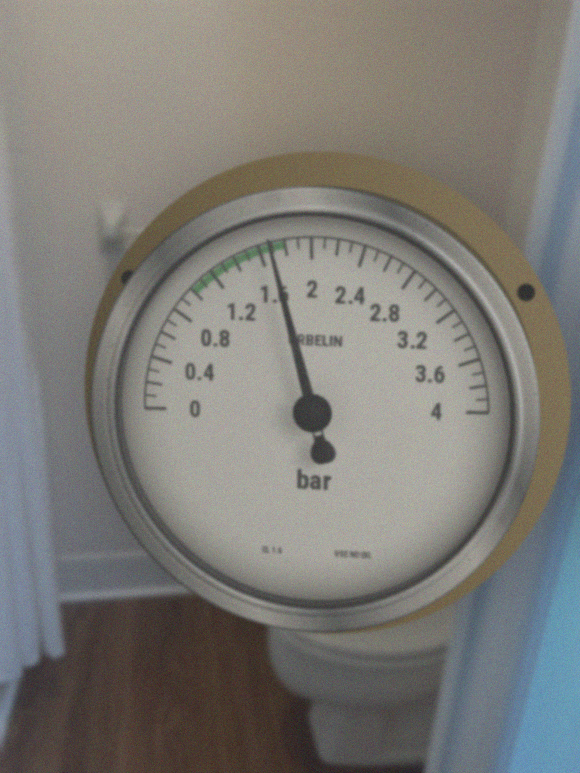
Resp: {"value": 1.7, "unit": "bar"}
